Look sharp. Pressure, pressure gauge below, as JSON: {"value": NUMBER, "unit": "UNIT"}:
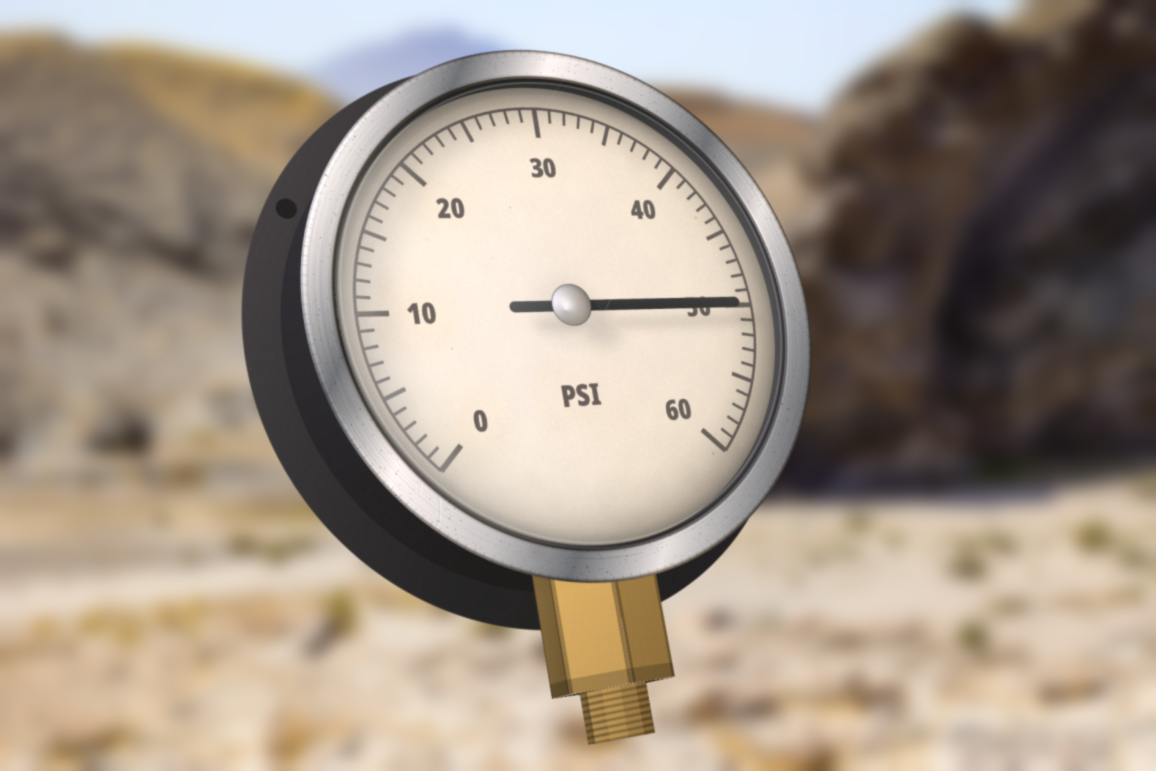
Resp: {"value": 50, "unit": "psi"}
